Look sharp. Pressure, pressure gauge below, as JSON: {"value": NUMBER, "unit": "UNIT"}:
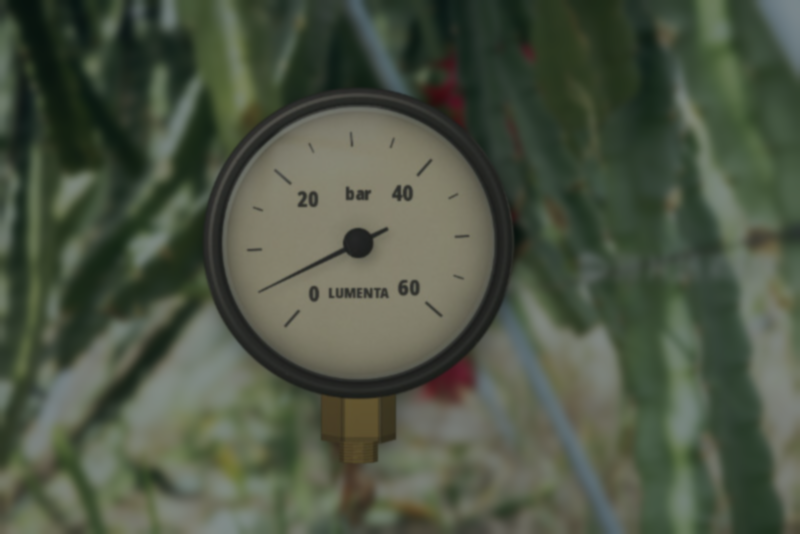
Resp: {"value": 5, "unit": "bar"}
